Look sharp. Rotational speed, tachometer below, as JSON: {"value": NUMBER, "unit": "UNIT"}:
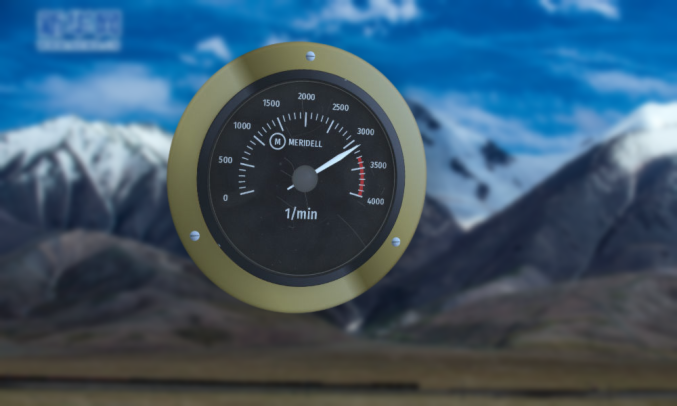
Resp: {"value": 3100, "unit": "rpm"}
